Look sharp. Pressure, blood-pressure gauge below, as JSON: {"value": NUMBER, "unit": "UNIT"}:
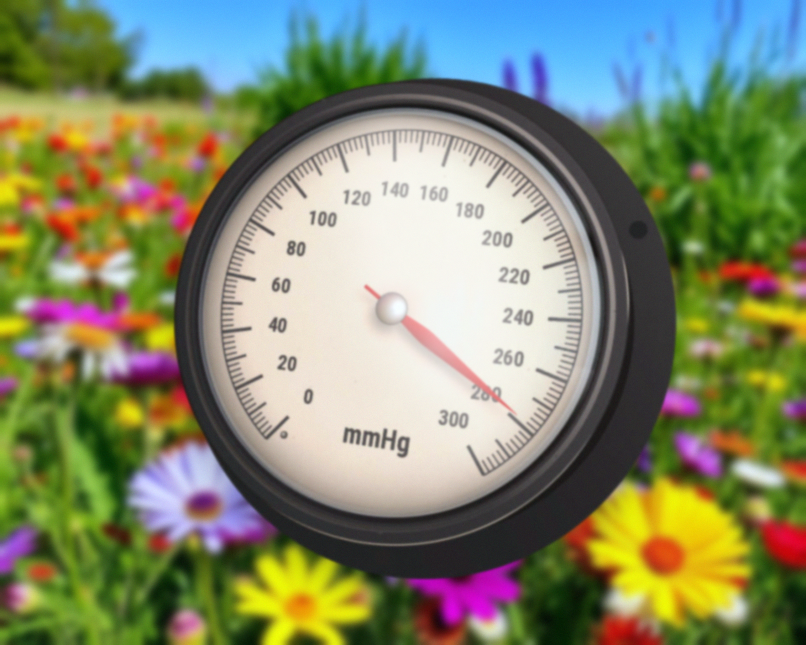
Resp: {"value": 278, "unit": "mmHg"}
